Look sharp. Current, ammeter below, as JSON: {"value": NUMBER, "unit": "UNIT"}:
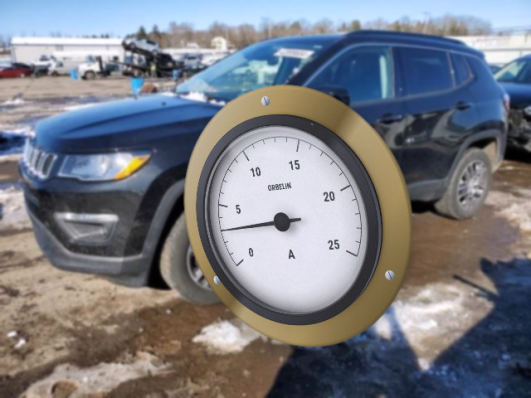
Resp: {"value": 3, "unit": "A"}
